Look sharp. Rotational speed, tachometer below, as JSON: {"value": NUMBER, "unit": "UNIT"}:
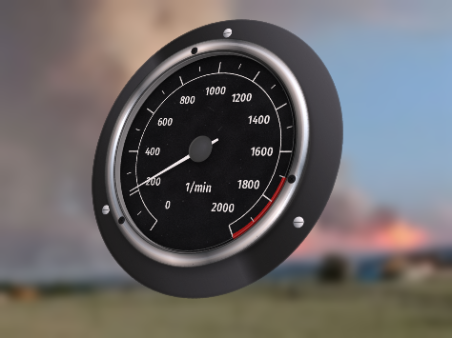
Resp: {"value": 200, "unit": "rpm"}
